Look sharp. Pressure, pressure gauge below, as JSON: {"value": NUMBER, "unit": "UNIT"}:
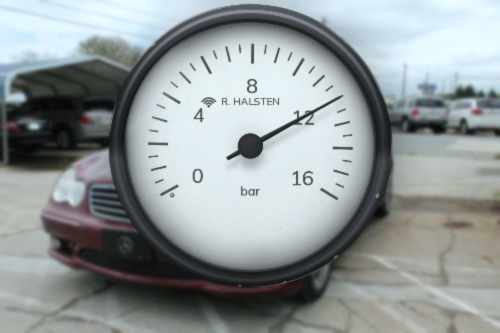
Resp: {"value": 12, "unit": "bar"}
